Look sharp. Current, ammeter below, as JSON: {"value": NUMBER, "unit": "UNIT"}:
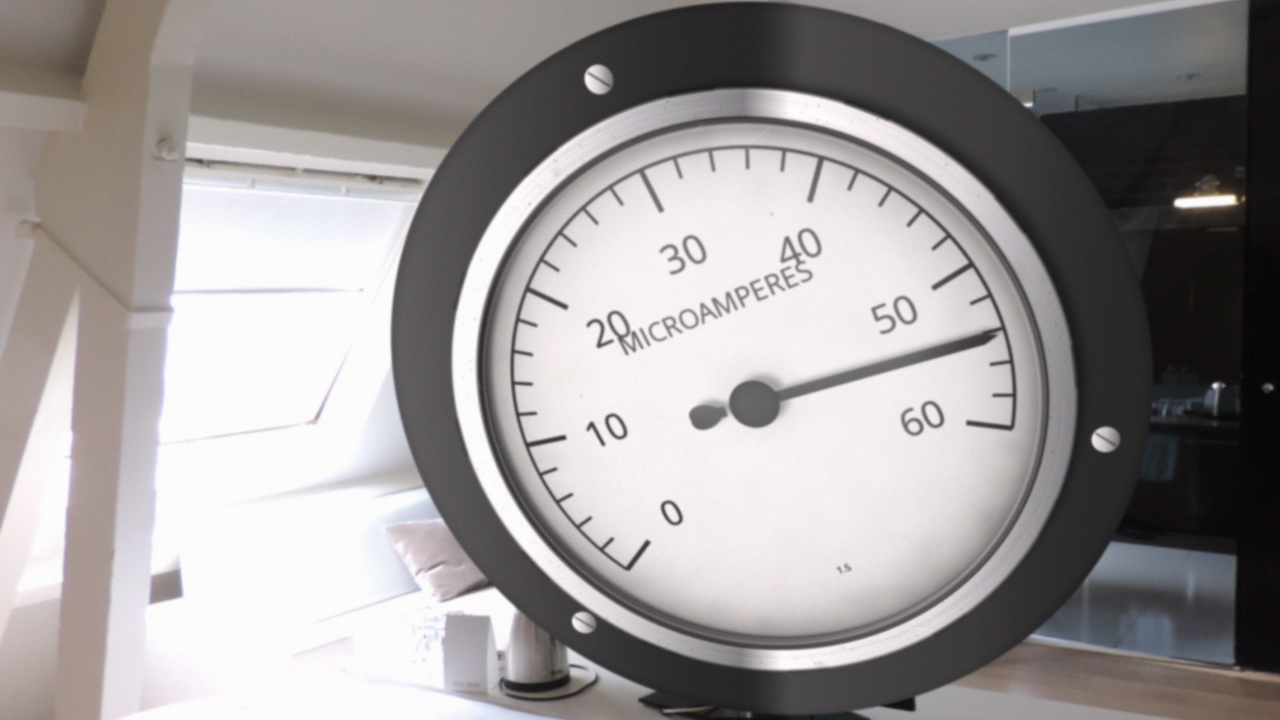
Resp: {"value": 54, "unit": "µA"}
